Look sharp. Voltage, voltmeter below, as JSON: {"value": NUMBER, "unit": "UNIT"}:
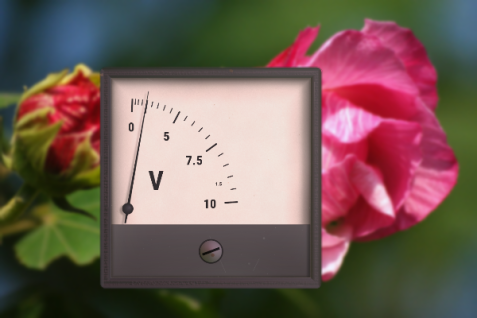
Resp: {"value": 2.5, "unit": "V"}
